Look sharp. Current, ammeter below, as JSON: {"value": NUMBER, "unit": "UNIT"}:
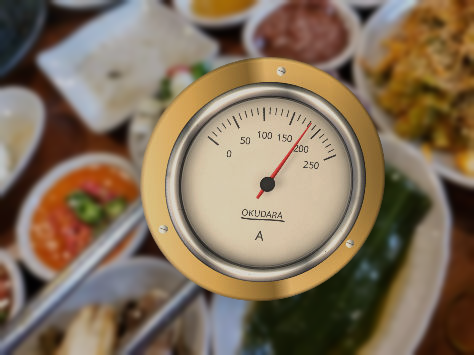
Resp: {"value": 180, "unit": "A"}
